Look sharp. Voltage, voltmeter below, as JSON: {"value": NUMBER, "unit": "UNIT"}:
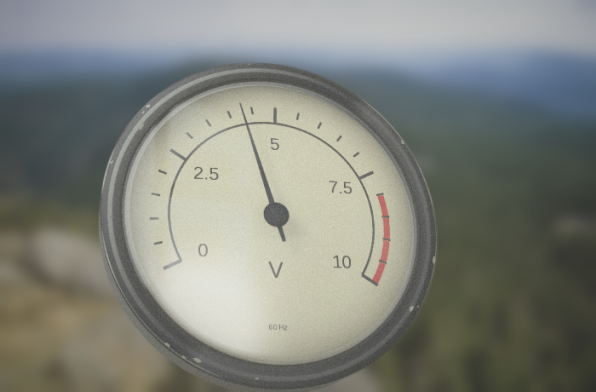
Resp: {"value": 4.25, "unit": "V"}
